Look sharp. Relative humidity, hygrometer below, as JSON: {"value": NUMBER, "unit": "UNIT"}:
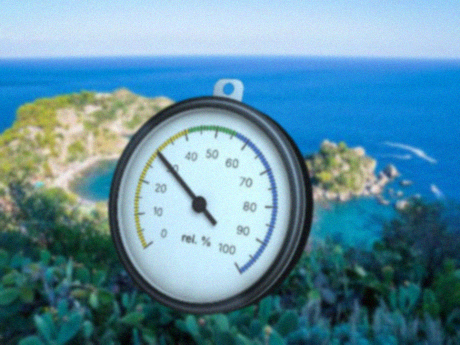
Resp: {"value": 30, "unit": "%"}
